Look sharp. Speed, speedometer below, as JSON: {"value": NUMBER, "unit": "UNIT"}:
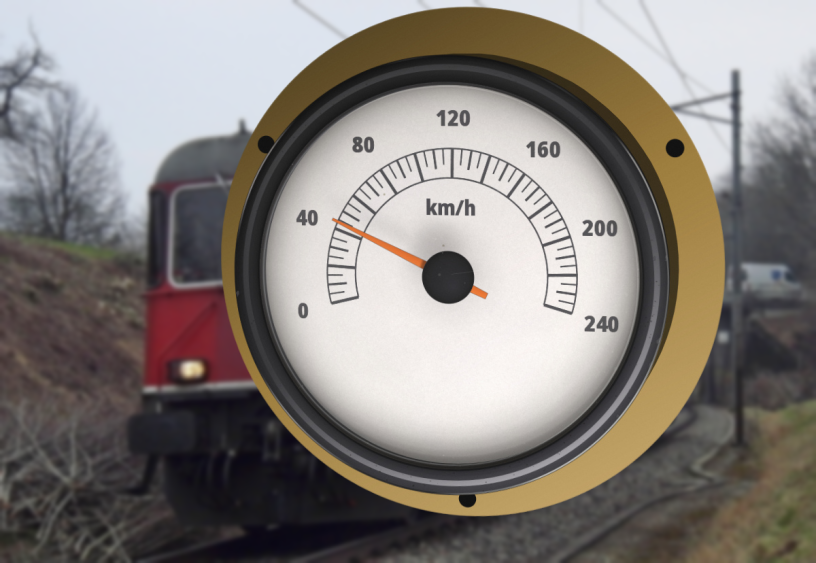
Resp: {"value": 45, "unit": "km/h"}
